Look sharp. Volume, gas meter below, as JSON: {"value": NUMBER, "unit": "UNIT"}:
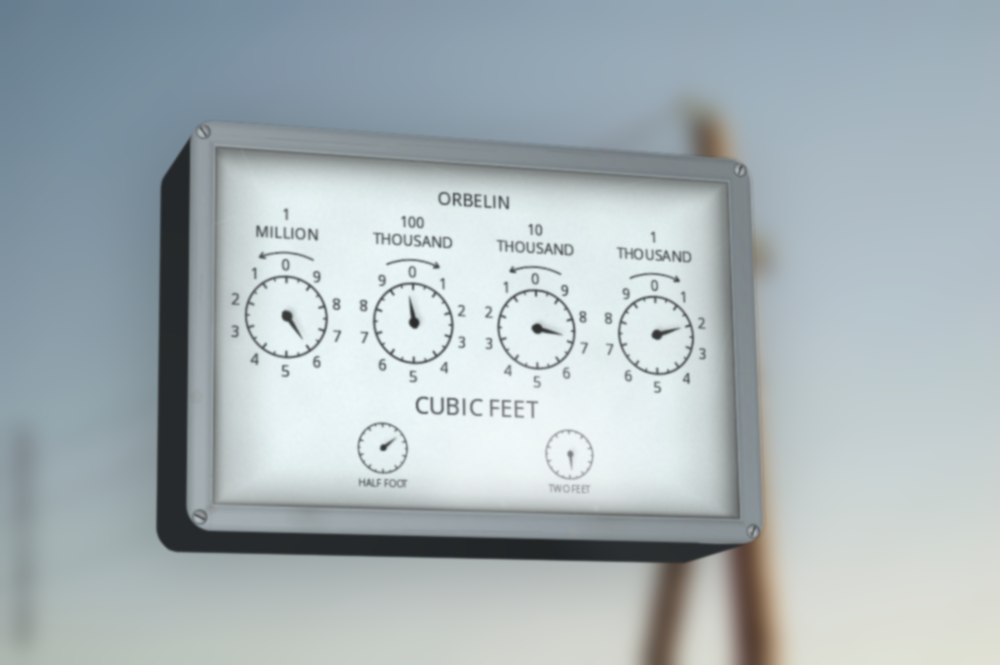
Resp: {"value": 597200, "unit": "ft³"}
